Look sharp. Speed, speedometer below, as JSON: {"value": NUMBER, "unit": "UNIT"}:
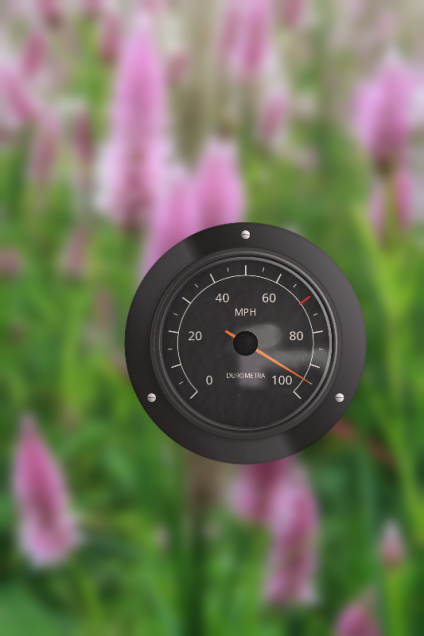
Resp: {"value": 95, "unit": "mph"}
